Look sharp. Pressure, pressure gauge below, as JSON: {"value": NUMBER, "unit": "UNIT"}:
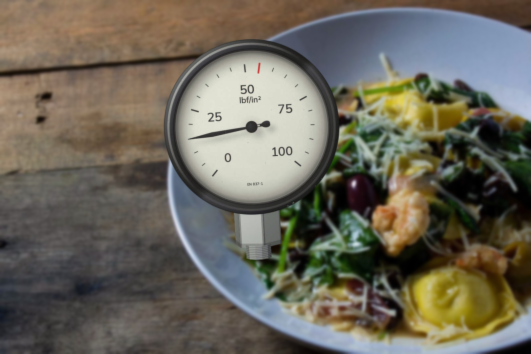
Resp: {"value": 15, "unit": "psi"}
